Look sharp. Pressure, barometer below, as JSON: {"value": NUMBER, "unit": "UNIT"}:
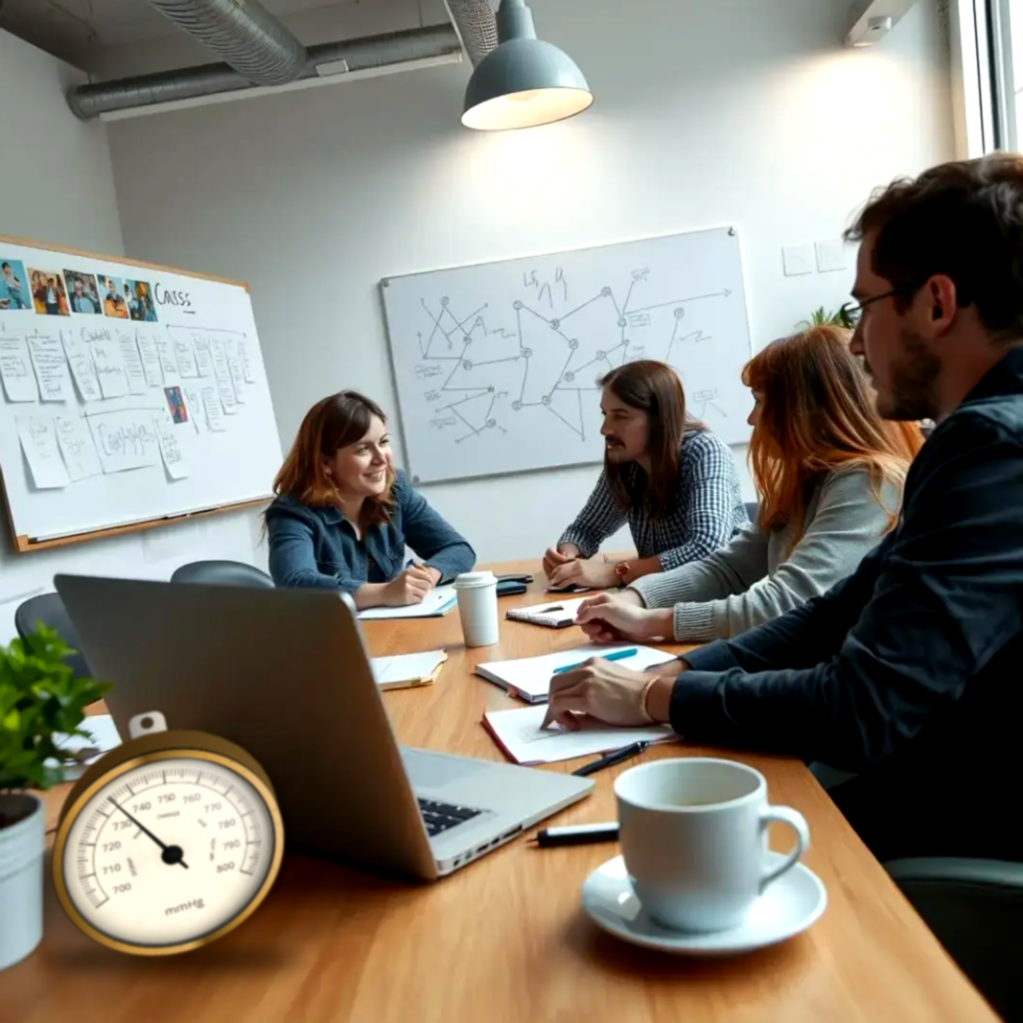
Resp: {"value": 735, "unit": "mmHg"}
